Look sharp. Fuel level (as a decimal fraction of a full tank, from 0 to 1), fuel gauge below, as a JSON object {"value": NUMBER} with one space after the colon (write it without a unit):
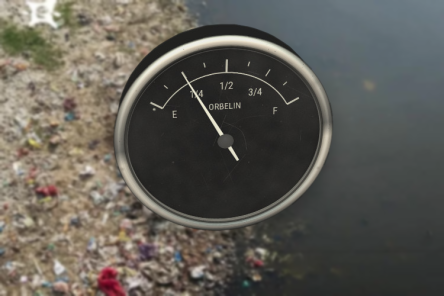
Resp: {"value": 0.25}
